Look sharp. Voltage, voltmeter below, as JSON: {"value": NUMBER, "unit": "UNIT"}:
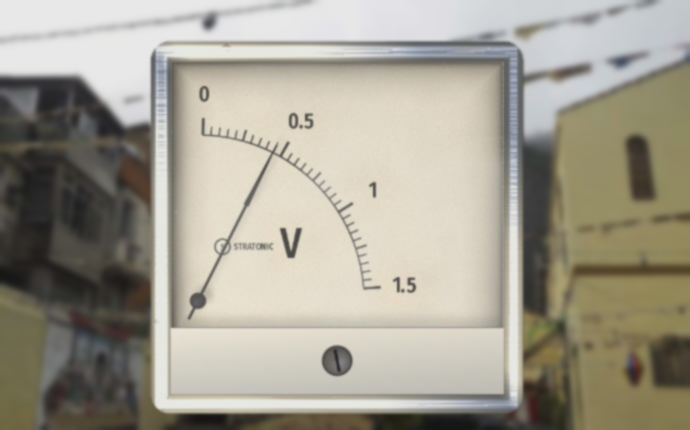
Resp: {"value": 0.45, "unit": "V"}
